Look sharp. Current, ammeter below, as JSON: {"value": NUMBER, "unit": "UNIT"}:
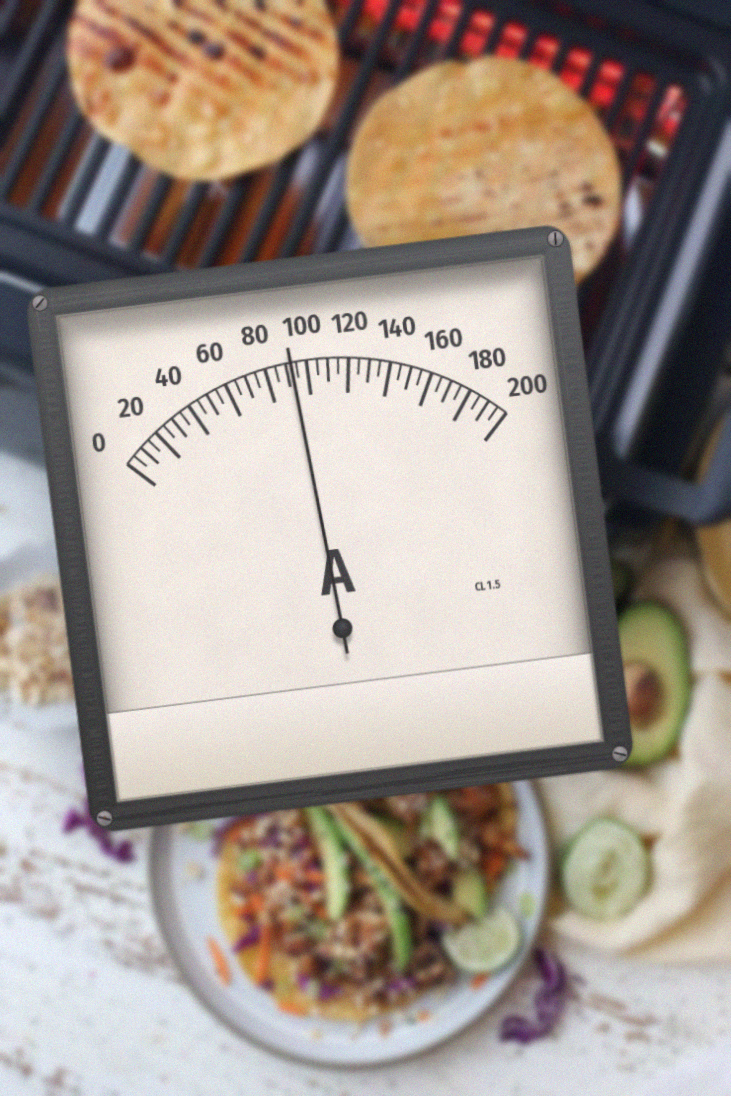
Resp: {"value": 92.5, "unit": "A"}
